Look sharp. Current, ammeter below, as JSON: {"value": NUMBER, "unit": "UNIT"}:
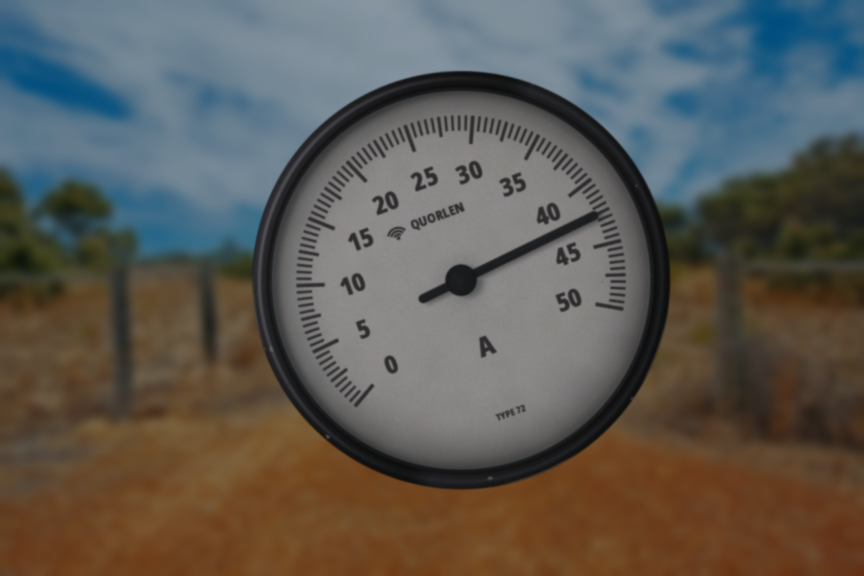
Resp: {"value": 42.5, "unit": "A"}
